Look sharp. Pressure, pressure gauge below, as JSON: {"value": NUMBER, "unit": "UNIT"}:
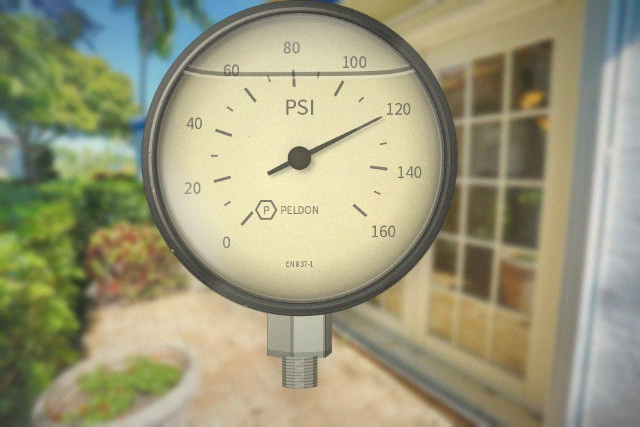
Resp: {"value": 120, "unit": "psi"}
